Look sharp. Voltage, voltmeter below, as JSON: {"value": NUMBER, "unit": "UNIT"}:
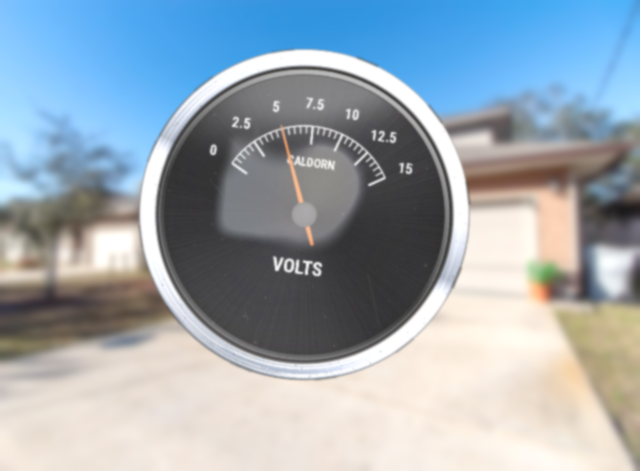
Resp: {"value": 5, "unit": "V"}
